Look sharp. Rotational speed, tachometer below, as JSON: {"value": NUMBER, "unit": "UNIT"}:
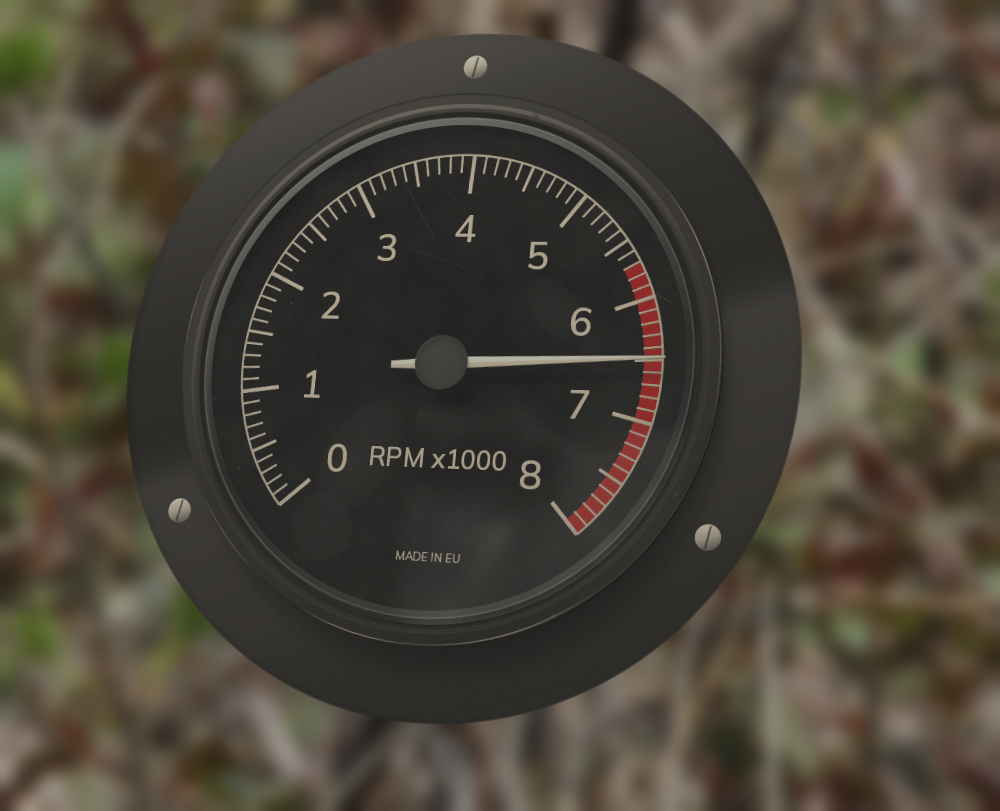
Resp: {"value": 6500, "unit": "rpm"}
